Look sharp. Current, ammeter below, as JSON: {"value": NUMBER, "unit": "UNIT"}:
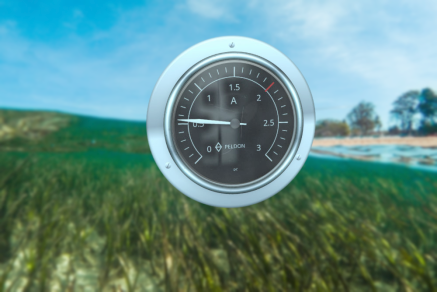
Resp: {"value": 0.55, "unit": "A"}
